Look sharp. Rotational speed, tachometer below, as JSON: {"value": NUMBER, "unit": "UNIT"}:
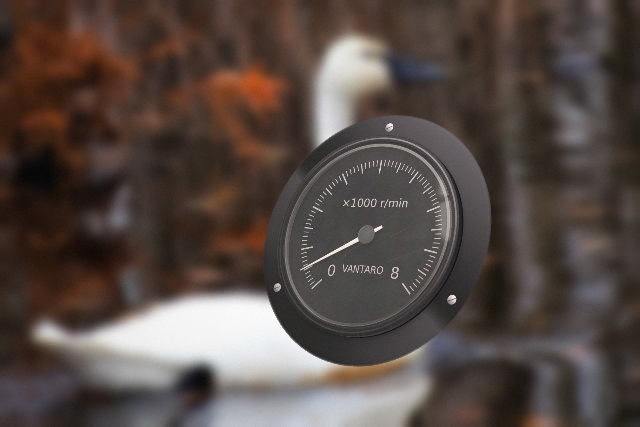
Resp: {"value": 500, "unit": "rpm"}
